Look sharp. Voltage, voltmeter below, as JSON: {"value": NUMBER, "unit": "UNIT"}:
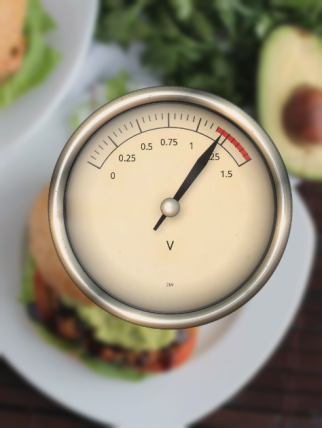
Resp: {"value": 1.2, "unit": "V"}
